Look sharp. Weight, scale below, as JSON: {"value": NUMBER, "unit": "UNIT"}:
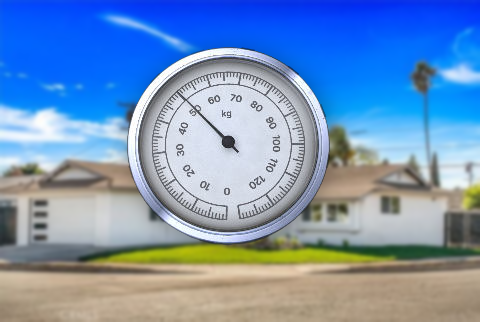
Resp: {"value": 50, "unit": "kg"}
